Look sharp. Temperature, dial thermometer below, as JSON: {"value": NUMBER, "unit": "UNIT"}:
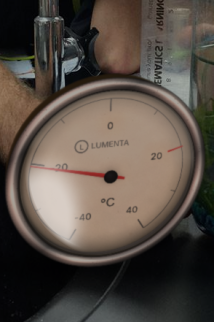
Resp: {"value": -20, "unit": "°C"}
